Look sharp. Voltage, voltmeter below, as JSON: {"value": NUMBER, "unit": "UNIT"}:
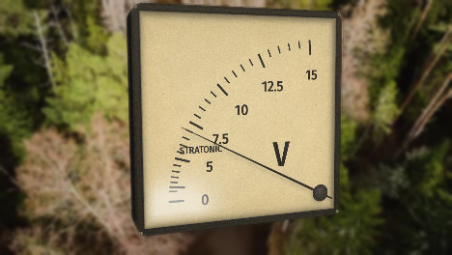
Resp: {"value": 7, "unit": "V"}
